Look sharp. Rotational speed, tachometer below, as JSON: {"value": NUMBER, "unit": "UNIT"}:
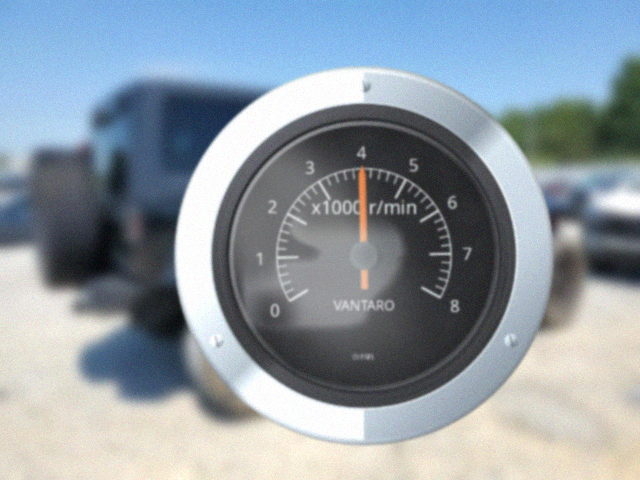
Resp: {"value": 4000, "unit": "rpm"}
